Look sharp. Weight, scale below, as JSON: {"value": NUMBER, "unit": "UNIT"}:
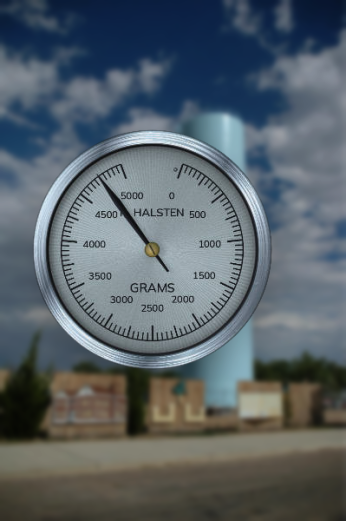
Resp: {"value": 4750, "unit": "g"}
